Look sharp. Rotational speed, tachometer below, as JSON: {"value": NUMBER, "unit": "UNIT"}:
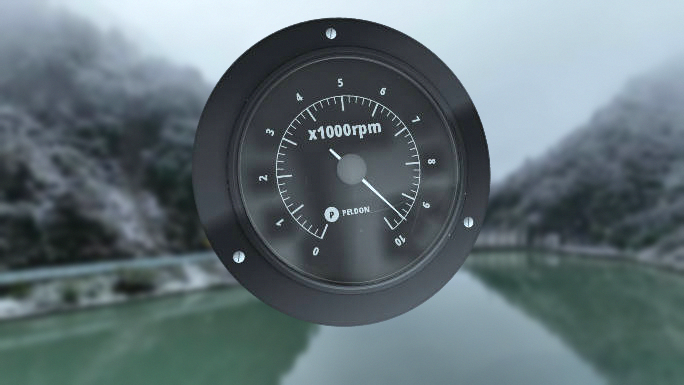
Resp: {"value": 9600, "unit": "rpm"}
